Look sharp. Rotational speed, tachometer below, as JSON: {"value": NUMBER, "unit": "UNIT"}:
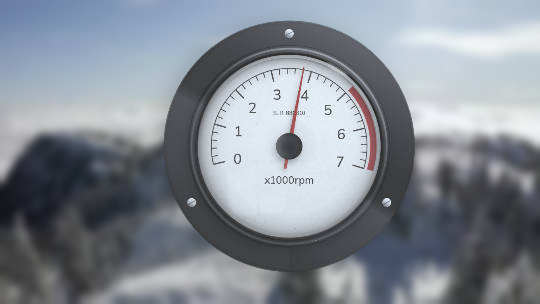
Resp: {"value": 3800, "unit": "rpm"}
